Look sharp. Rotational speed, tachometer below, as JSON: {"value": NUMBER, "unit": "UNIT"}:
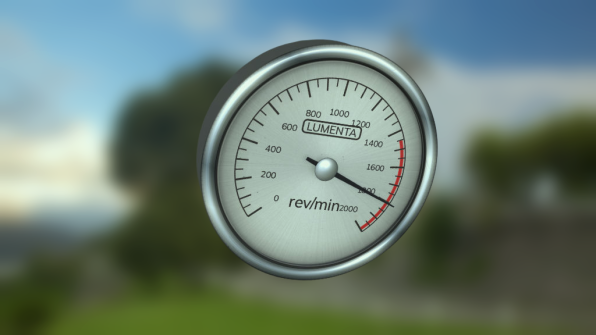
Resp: {"value": 1800, "unit": "rpm"}
